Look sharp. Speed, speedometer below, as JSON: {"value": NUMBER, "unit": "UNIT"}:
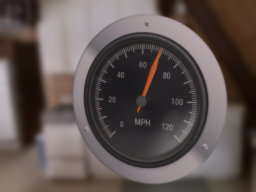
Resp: {"value": 70, "unit": "mph"}
